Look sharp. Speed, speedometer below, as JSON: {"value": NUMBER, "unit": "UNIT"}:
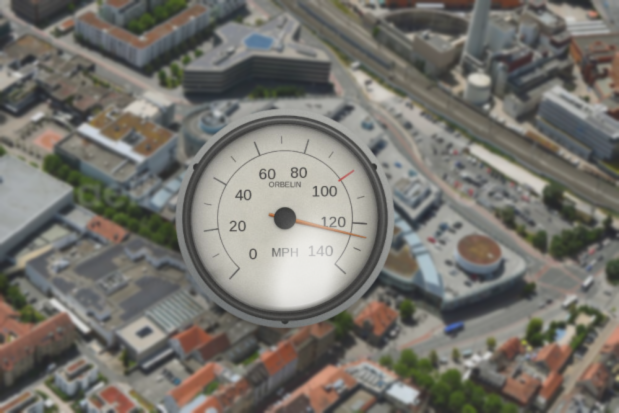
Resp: {"value": 125, "unit": "mph"}
